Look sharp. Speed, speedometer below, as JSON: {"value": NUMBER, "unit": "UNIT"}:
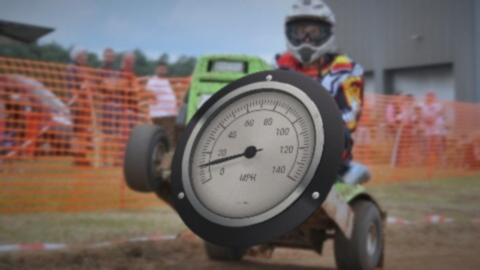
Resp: {"value": 10, "unit": "mph"}
